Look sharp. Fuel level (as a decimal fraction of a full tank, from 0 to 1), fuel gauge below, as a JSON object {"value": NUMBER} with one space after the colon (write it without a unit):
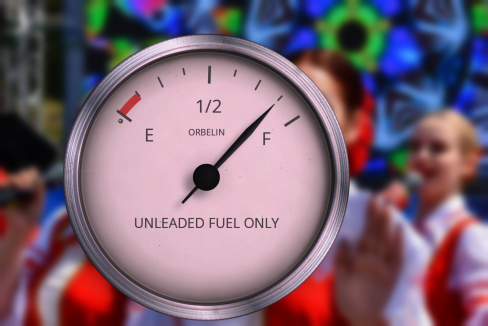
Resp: {"value": 0.875}
